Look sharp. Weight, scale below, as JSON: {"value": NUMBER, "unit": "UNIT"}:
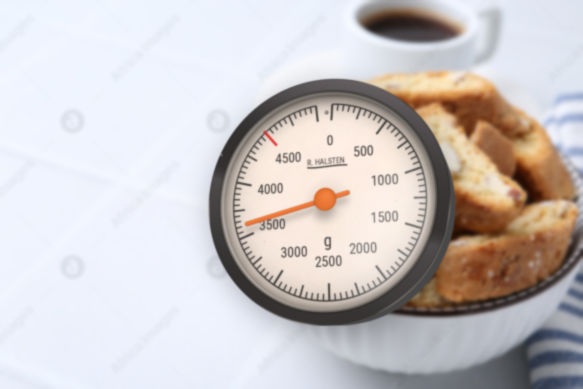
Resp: {"value": 3600, "unit": "g"}
